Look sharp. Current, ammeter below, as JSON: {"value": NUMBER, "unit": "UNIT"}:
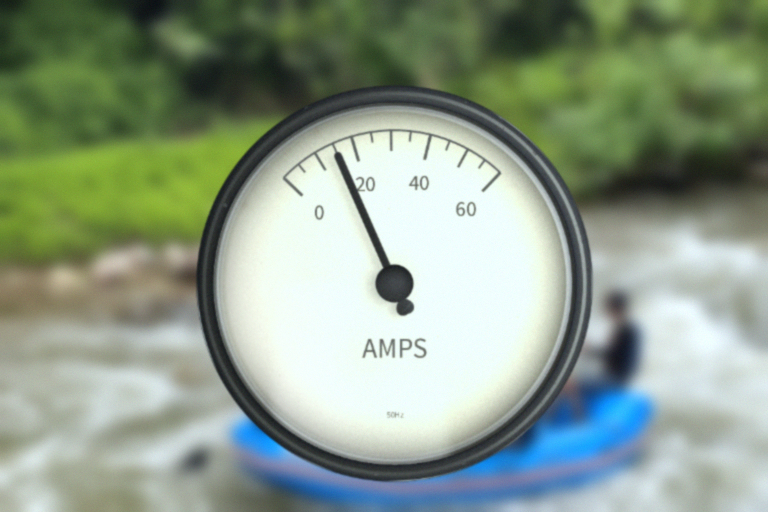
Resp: {"value": 15, "unit": "A"}
